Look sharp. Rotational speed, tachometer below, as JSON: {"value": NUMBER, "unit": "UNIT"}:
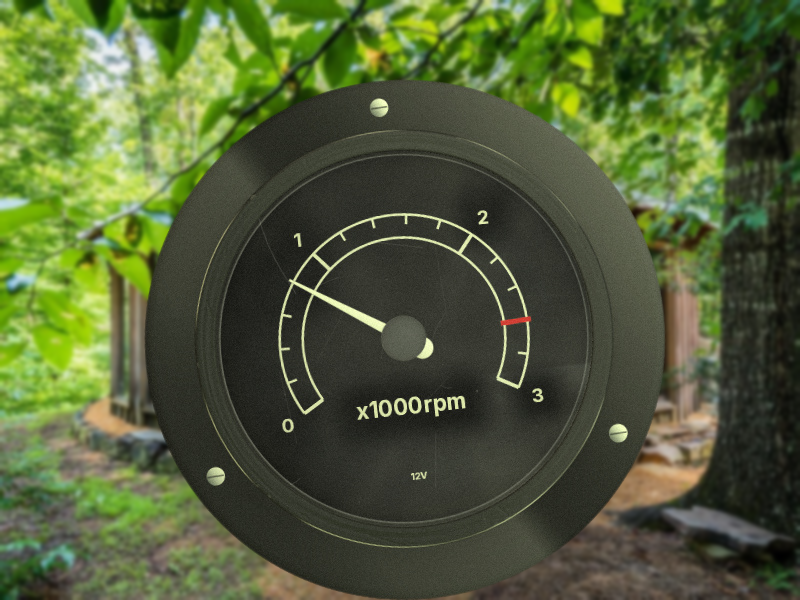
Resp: {"value": 800, "unit": "rpm"}
